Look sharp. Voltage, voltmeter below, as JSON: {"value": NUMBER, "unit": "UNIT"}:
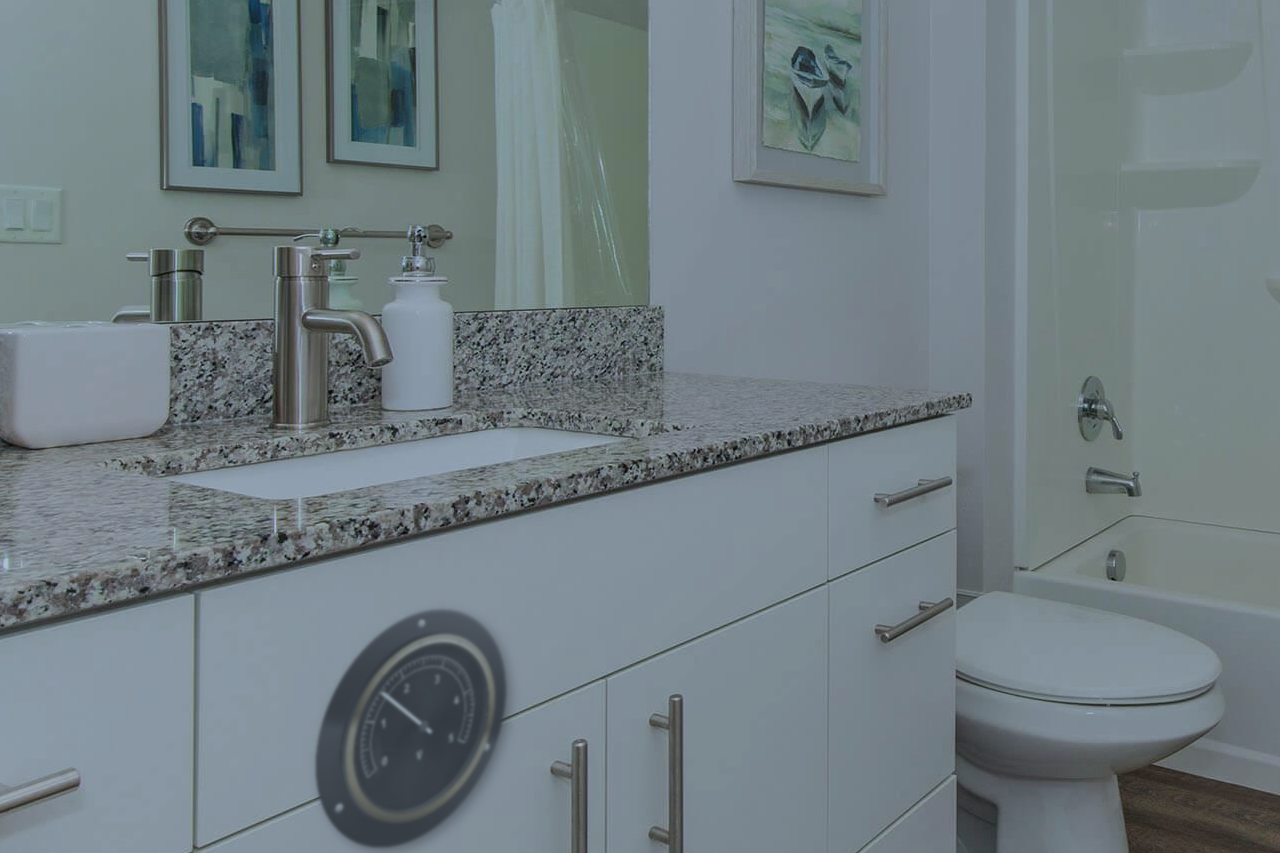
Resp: {"value": 1.5, "unit": "V"}
